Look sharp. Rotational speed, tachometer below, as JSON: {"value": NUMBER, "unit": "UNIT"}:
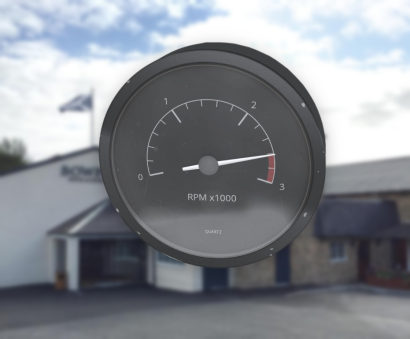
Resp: {"value": 2600, "unit": "rpm"}
